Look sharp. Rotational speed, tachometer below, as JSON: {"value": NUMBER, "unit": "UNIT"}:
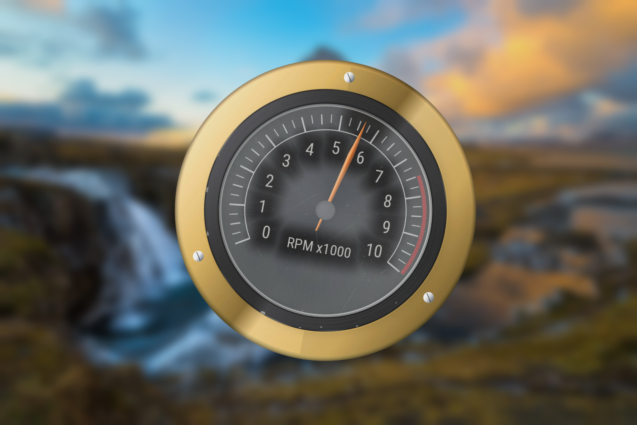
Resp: {"value": 5625, "unit": "rpm"}
